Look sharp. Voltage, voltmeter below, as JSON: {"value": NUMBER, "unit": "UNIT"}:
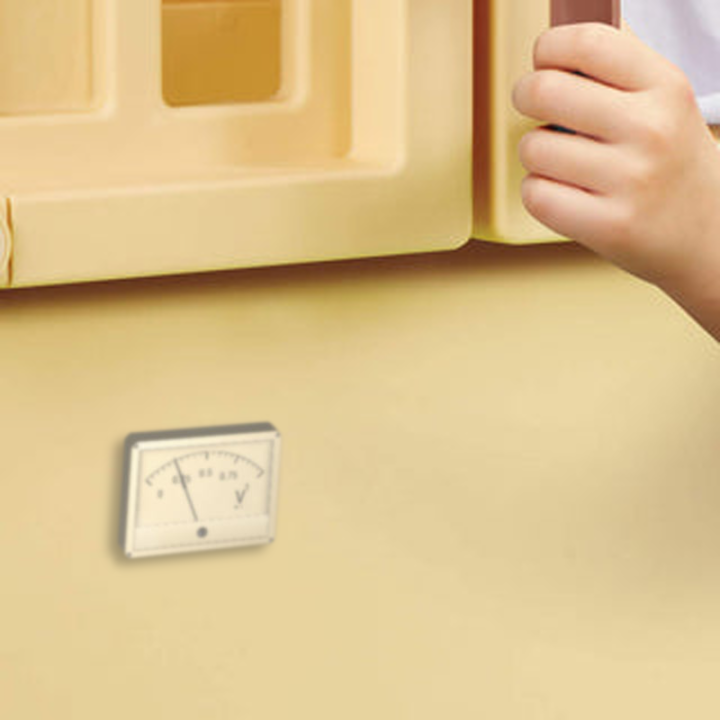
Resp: {"value": 0.25, "unit": "V"}
